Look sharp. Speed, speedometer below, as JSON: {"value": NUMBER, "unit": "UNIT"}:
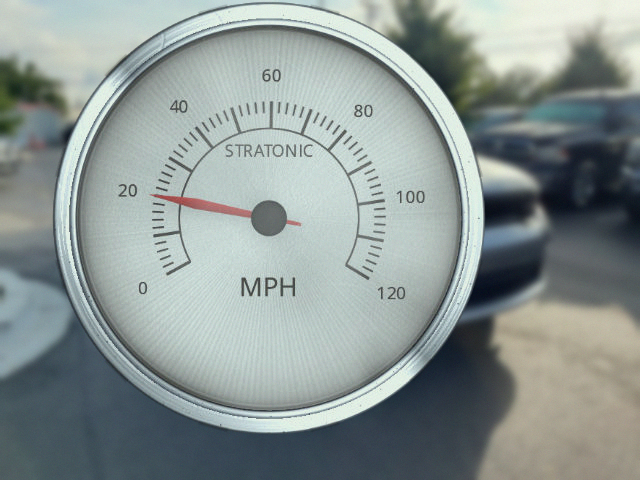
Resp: {"value": 20, "unit": "mph"}
